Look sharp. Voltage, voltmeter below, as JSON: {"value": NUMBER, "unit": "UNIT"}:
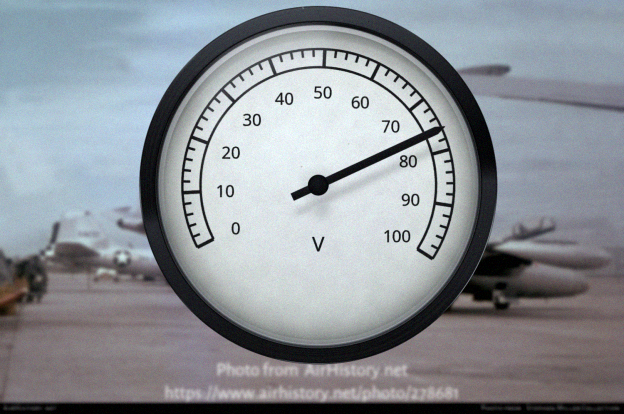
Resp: {"value": 76, "unit": "V"}
